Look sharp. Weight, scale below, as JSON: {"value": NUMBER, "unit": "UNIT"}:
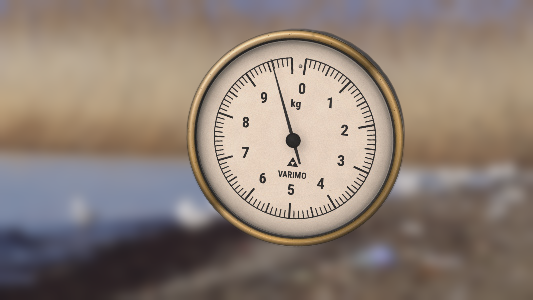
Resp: {"value": 9.6, "unit": "kg"}
